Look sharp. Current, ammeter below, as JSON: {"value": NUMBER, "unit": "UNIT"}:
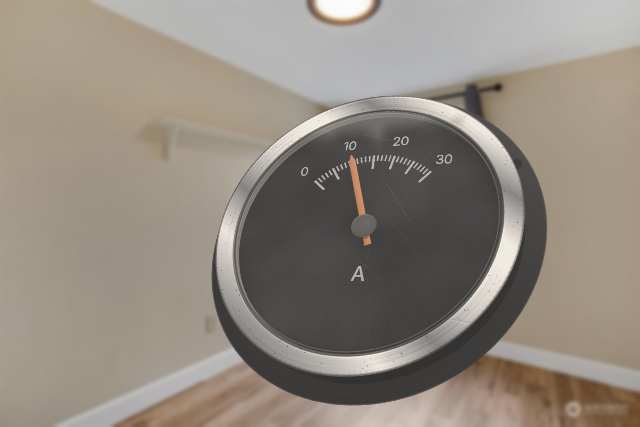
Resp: {"value": 10, "unit": "A"}
